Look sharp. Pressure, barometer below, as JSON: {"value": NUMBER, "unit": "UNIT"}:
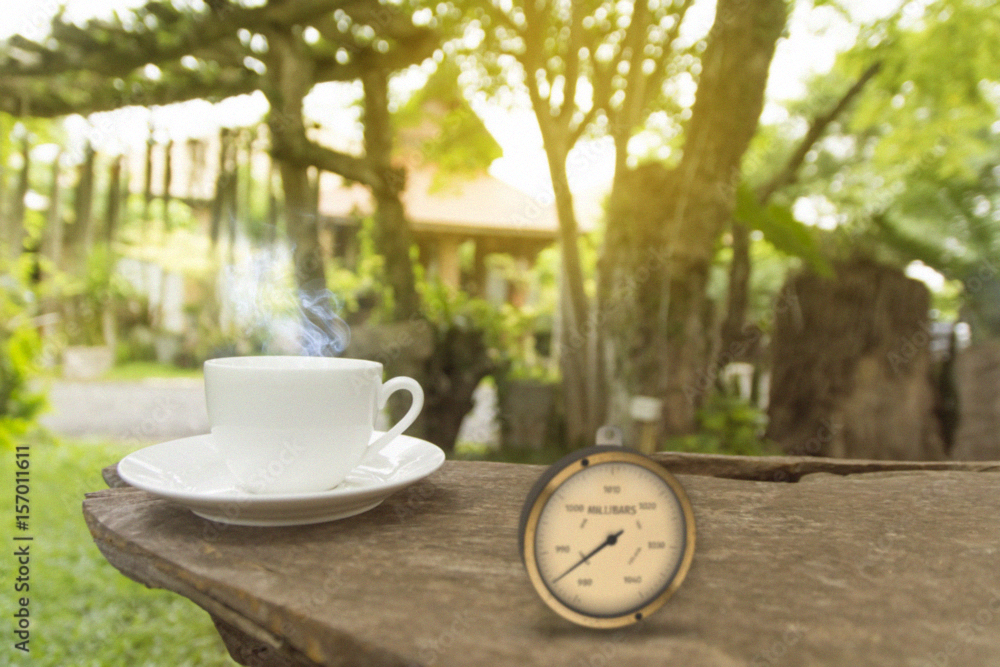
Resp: {"value": 985, "unit": "mbar"}
